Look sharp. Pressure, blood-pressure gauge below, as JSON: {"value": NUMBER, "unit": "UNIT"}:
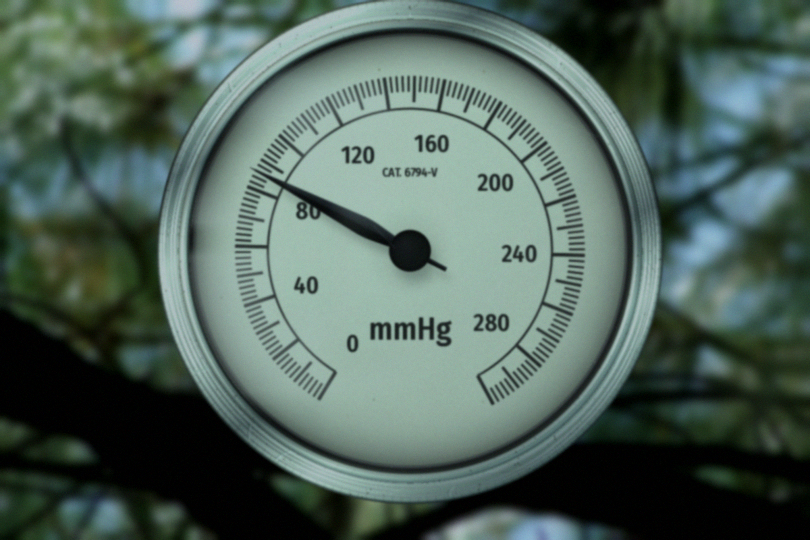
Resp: {"value": 86, "unit": "mmHg"}
